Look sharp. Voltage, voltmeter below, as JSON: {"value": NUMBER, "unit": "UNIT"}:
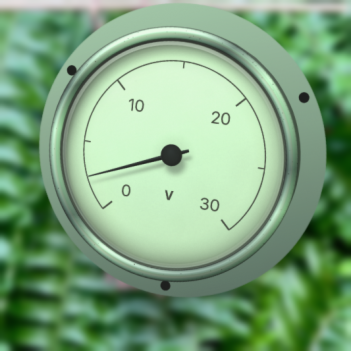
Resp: {"value": 2.5, "unit": "V"}
